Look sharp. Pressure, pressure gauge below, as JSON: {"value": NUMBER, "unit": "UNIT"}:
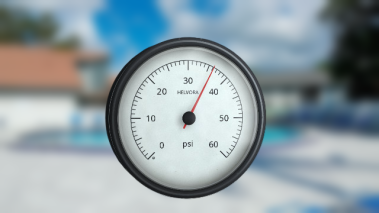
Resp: {"value": 36, "unit": "psi"}
